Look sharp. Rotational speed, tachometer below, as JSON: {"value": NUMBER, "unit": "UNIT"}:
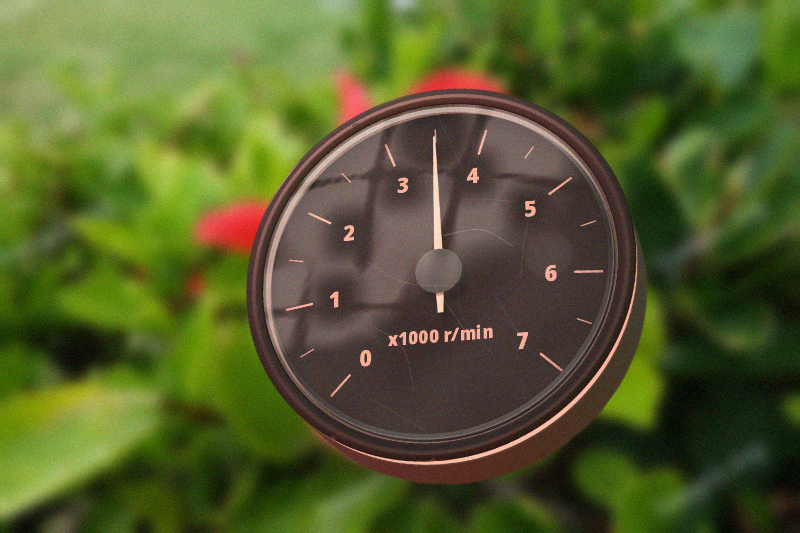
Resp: {"value": 3500, "unit": "rpm"}
